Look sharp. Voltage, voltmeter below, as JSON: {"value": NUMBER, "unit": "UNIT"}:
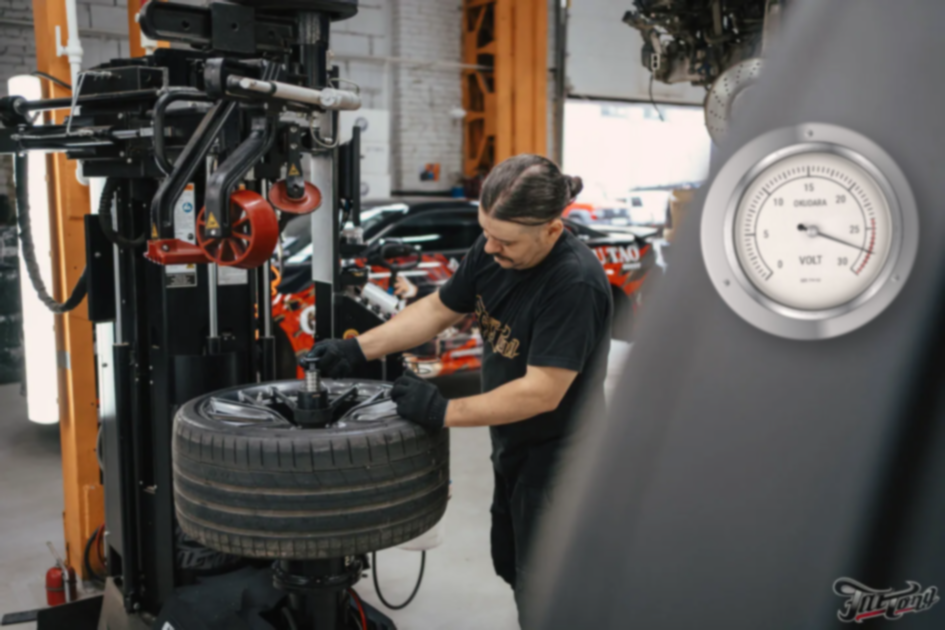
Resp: {"value": 27.5, "unit": "V"}
